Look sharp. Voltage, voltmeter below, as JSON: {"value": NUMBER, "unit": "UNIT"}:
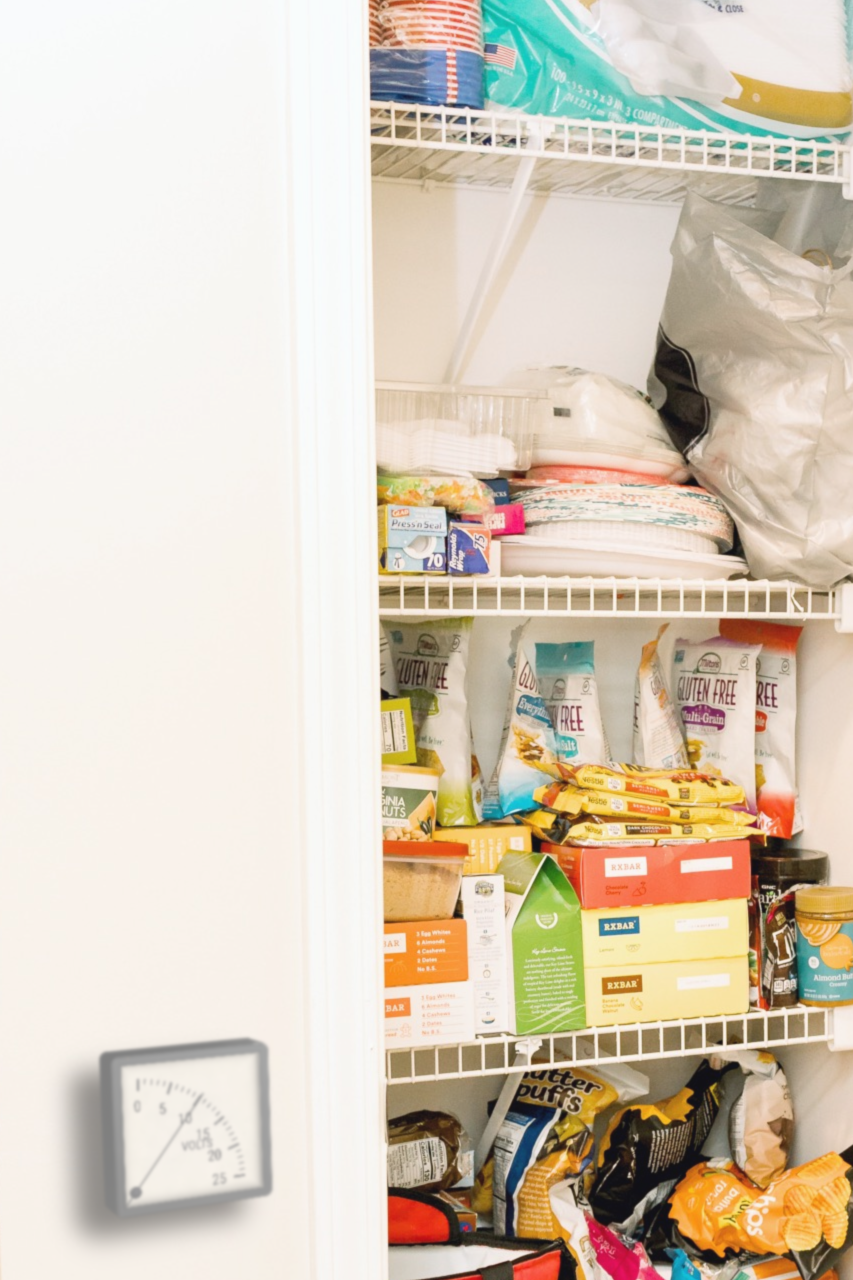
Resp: {"value": 10, "unit": "V"}
